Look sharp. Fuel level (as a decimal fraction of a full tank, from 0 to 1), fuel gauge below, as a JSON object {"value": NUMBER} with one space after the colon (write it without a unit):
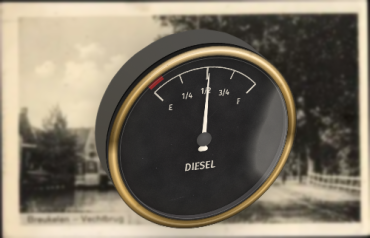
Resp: {"value": 0.5}
